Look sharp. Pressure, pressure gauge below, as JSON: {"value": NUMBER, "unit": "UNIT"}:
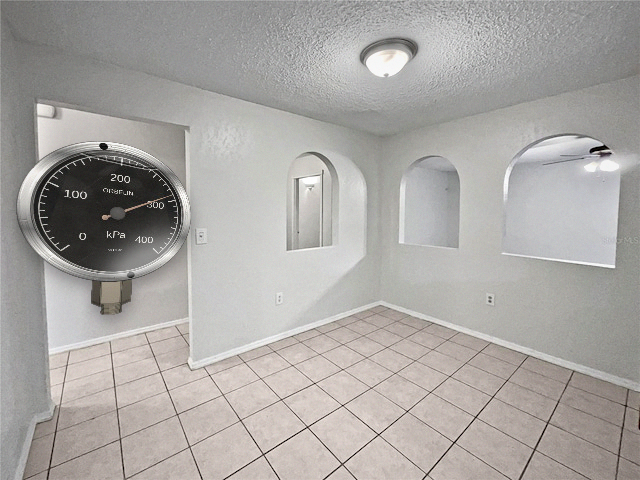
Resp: {"value": 290, "unit": "kPa"}
